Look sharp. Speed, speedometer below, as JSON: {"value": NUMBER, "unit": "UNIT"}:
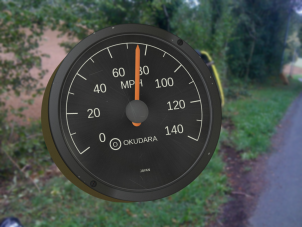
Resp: {"value": 75, "unit": "mph"}
